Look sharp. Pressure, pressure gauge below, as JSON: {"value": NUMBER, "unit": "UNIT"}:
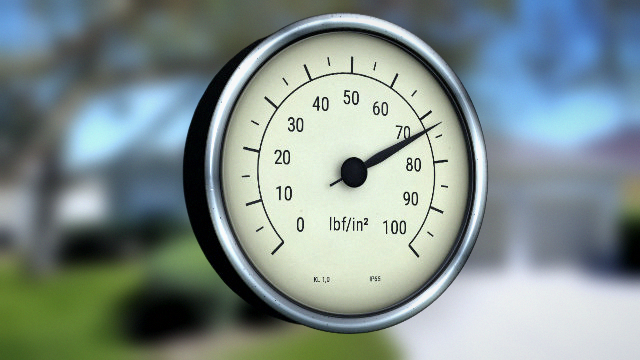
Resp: {"value": 72.5, "unit": "psi"}
